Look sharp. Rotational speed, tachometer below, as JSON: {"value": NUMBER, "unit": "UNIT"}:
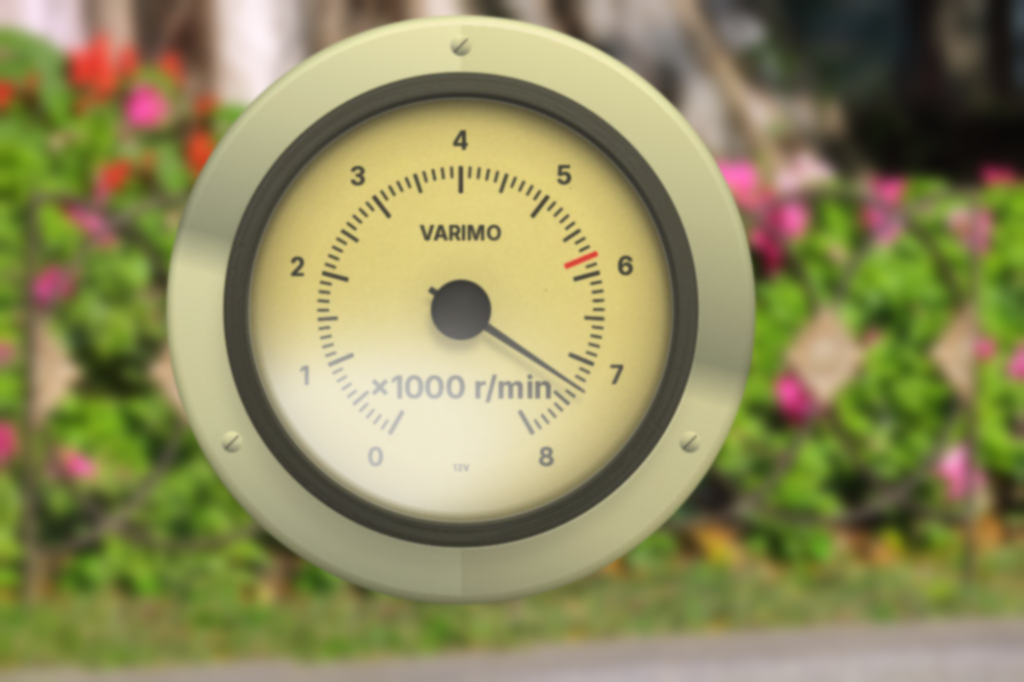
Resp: {"value": 7300, "unit": "rpm"}
